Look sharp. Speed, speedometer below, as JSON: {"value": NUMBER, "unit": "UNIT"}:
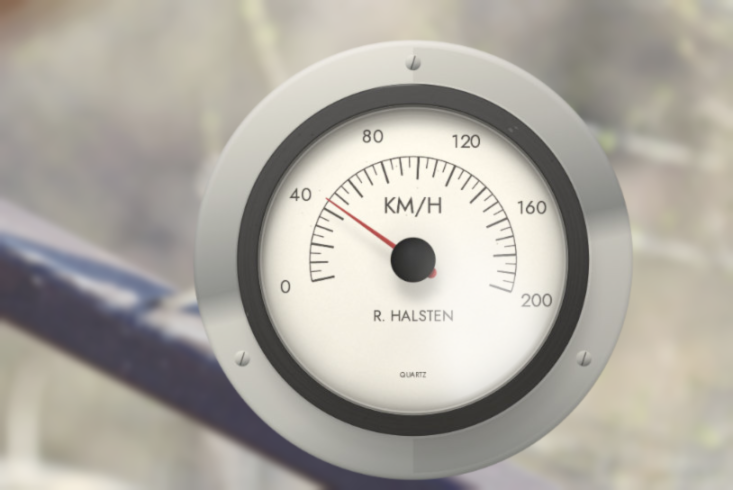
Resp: {"value": 45, "unit": "km/h"}
